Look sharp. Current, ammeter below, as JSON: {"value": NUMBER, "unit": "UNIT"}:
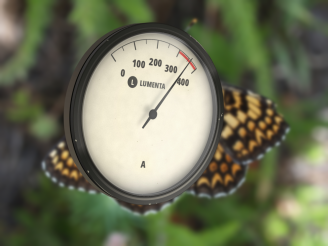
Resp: {"value": 350, "unit": "A"}
